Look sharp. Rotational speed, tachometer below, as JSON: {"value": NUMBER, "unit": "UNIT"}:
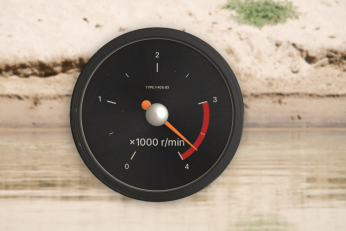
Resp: {"value": 3750, "unit": "rpm"}
